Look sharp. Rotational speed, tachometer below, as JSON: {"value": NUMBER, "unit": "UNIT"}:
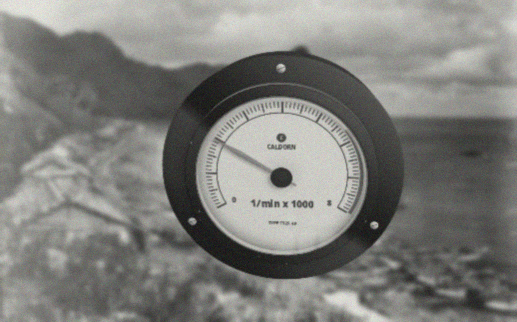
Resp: {"value": 2000, "unit": "rpm"}
